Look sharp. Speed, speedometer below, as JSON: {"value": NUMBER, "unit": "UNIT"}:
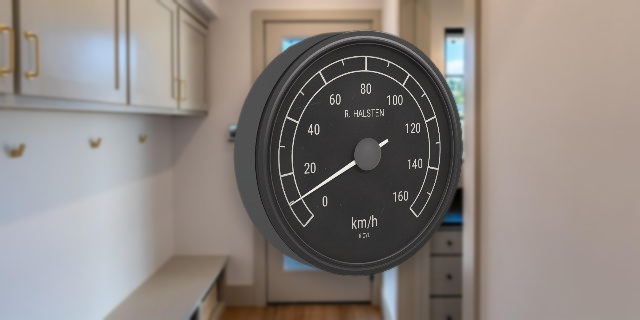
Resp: {"value": 10, "unit": "km/h"}
